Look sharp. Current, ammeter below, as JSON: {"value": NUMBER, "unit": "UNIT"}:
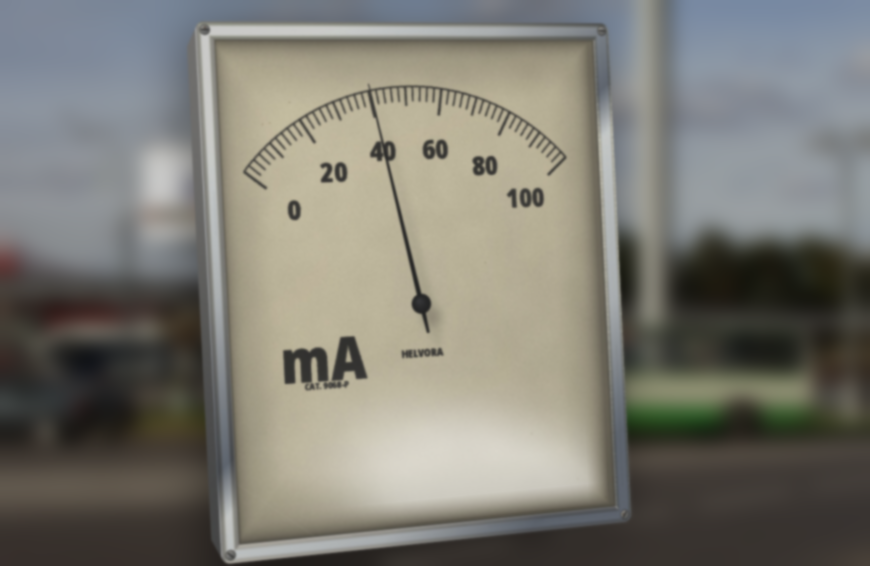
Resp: {"value": 40, "unit": "mA"}
